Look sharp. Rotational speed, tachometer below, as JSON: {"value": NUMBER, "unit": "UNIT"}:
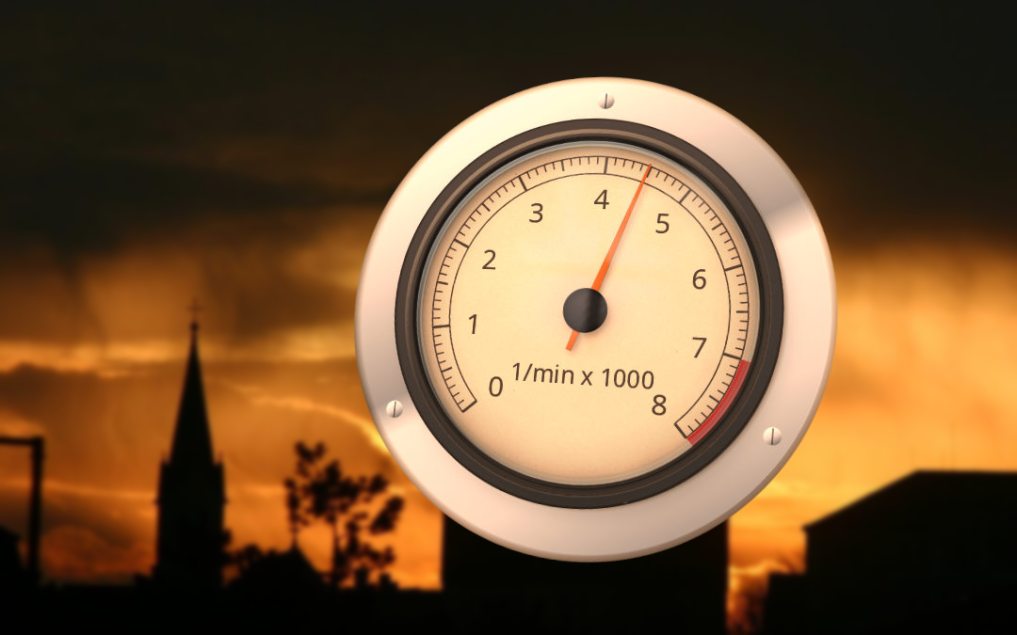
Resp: {"value": 4500, "unit": "rpm"}
